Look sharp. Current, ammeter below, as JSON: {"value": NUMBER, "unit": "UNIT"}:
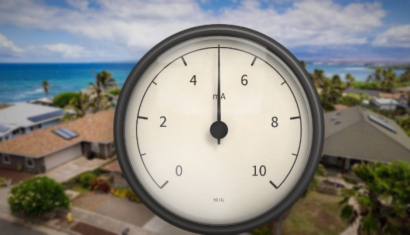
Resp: {"value": 5, "unit": "mA"}
